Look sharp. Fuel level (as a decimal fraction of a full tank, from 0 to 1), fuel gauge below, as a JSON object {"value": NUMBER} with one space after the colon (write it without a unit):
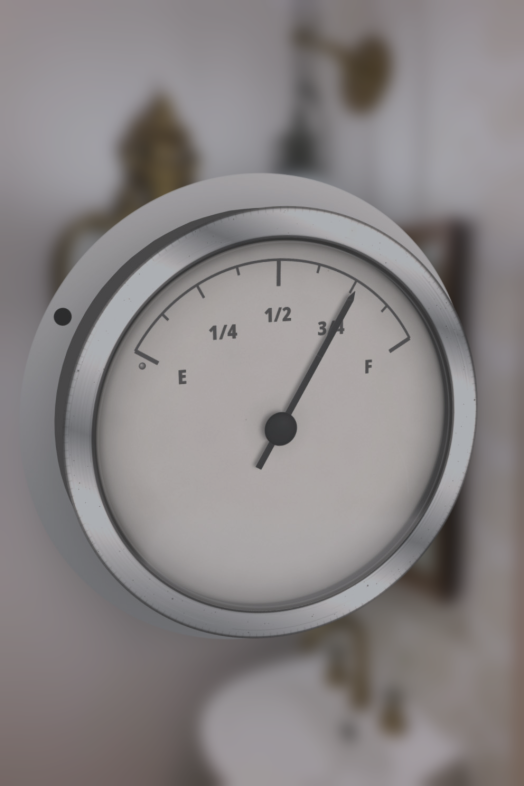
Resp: {"value": 0.75}
